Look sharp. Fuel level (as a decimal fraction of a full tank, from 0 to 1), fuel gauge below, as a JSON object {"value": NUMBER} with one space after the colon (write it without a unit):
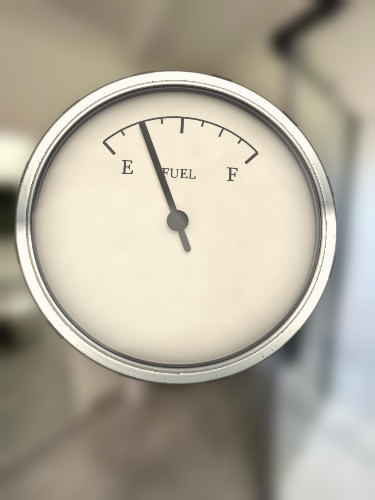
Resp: {"value": 0.25}
